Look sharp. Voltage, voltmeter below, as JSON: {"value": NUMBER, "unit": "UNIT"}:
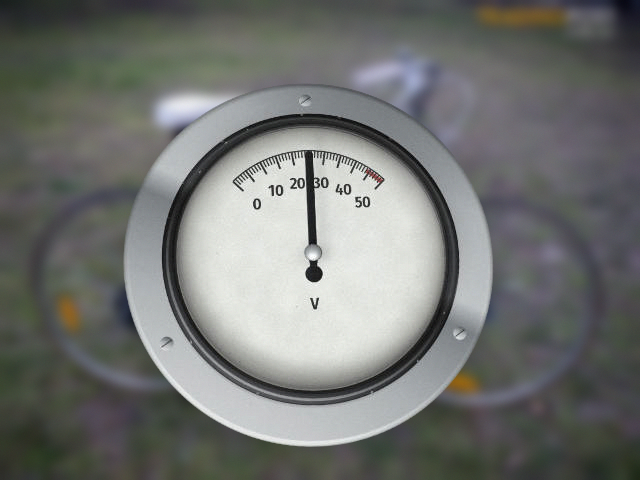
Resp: {"value": 25, "unit": "V"}
